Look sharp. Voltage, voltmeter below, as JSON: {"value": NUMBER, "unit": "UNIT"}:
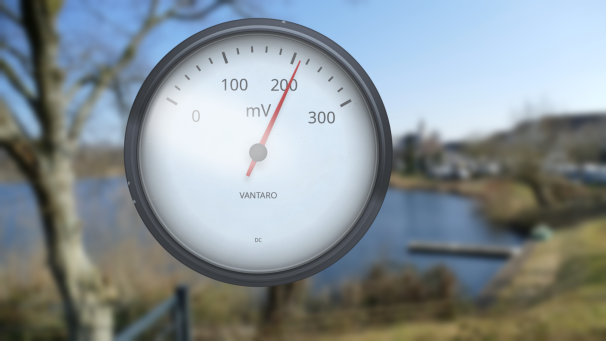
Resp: {"value": 210, "unit": "mV"}
